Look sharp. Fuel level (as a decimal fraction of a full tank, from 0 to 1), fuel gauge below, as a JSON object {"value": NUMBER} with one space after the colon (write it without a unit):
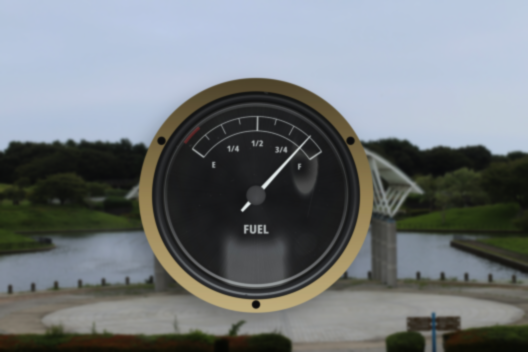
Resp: {"value": 0.875}
